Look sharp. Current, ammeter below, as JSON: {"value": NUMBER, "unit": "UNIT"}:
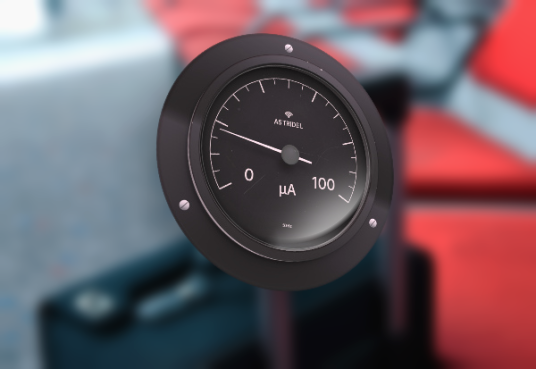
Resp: {"value": 17.5, "unit": "µA"}
